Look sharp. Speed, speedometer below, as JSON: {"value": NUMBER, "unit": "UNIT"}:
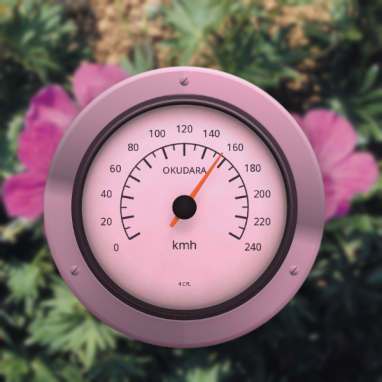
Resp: {"value": 155, "unit": "km/h"}
